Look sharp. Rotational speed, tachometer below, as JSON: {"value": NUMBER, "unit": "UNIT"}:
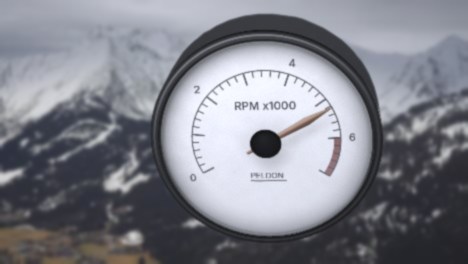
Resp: {"value": 5200, "unit": "rpm"}
